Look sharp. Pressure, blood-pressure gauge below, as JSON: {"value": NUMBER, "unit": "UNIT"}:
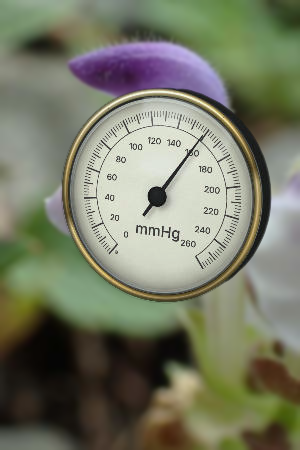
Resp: {"value": 160, "unit": "mmHg"}
